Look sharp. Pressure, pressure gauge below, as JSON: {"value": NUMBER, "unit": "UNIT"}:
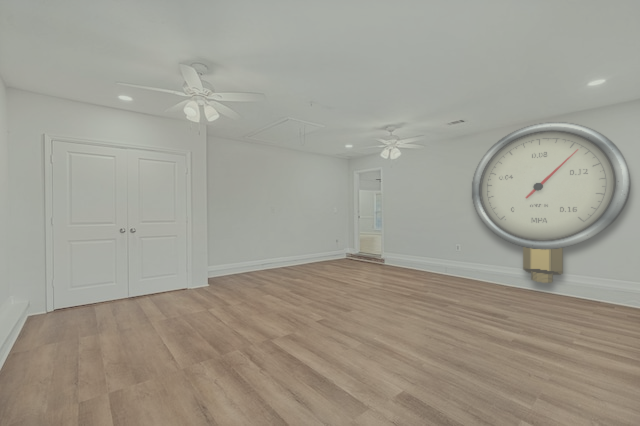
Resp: {"value": 0.105, "unit": "MPa"}
